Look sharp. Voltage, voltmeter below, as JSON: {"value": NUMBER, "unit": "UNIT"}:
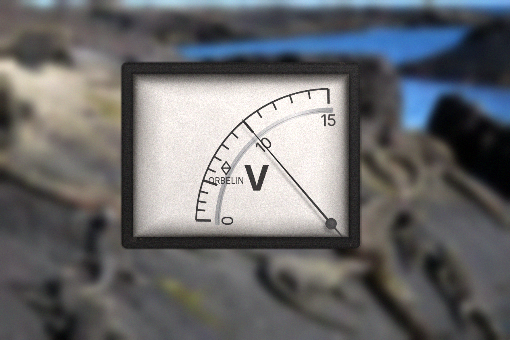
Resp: {"value": 10, "unit": "V"}
